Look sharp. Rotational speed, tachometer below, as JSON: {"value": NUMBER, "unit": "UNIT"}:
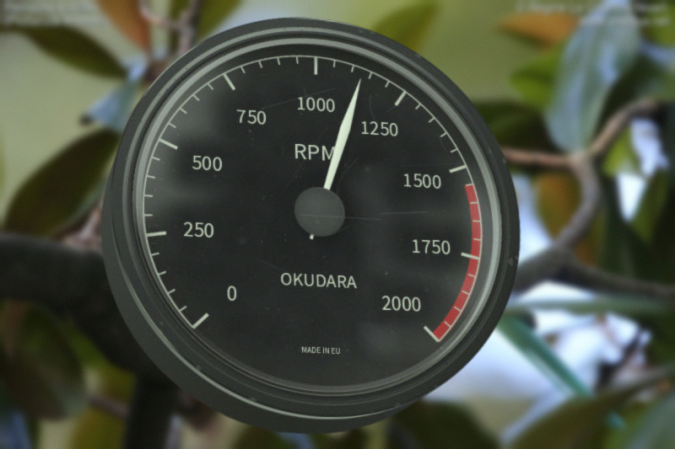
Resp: {"value": 1125, "unit": "rpm"}
